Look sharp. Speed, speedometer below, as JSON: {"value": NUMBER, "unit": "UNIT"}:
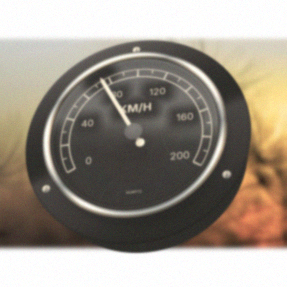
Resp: {"value": 75, "unit": "km/h"}
